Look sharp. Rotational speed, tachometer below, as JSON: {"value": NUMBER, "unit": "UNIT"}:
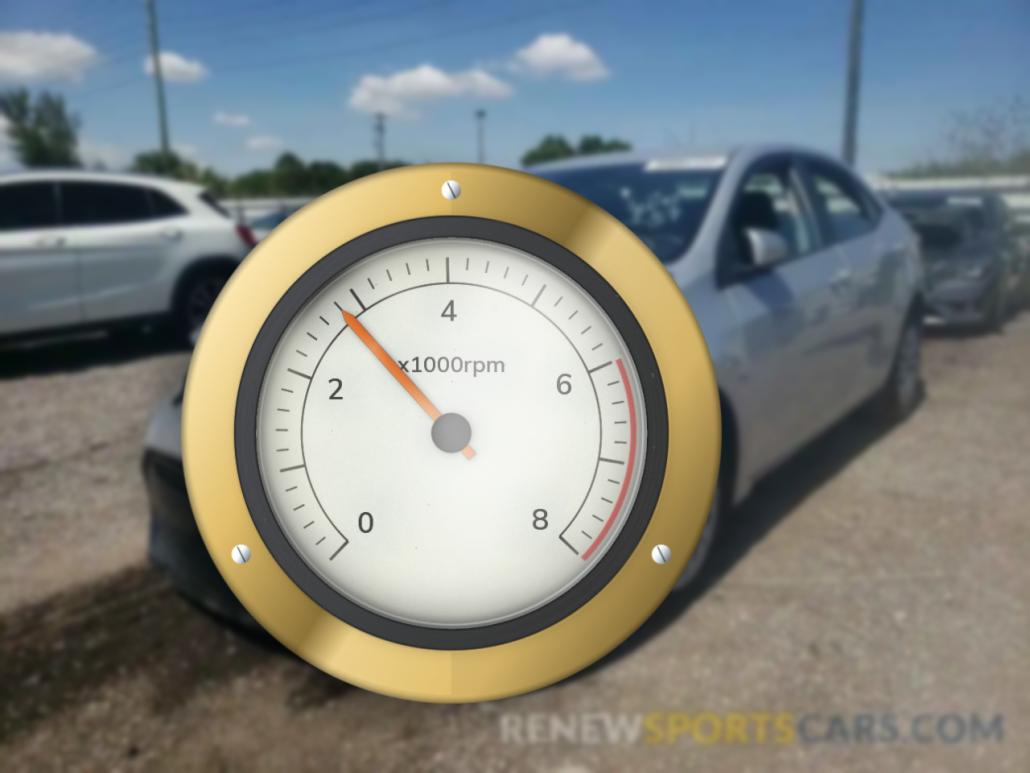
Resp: {"value": 2800, "unit": "rpm"}
